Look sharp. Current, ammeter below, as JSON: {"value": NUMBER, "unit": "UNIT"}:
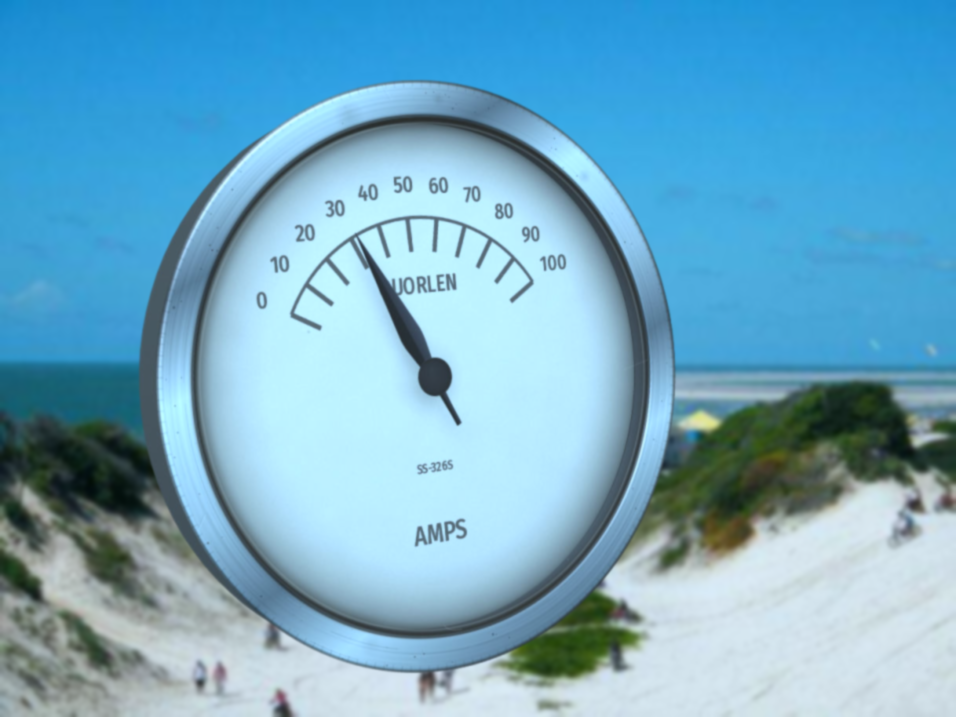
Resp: {"value": 30, "unit": "A"}
